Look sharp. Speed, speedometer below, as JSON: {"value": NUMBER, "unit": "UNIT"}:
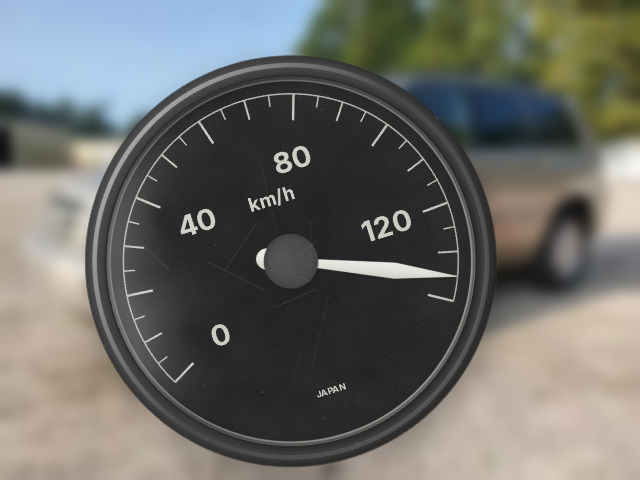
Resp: {"value": 135, "unit": "km/h"}
